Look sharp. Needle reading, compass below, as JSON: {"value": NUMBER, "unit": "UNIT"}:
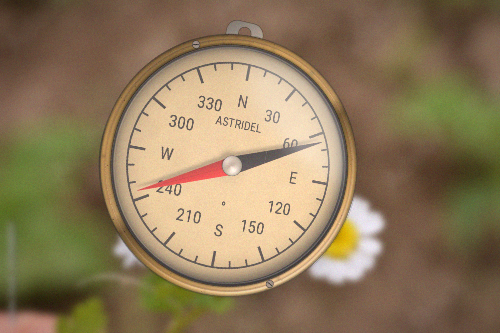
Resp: {"value": 245, "unit": "°"}
